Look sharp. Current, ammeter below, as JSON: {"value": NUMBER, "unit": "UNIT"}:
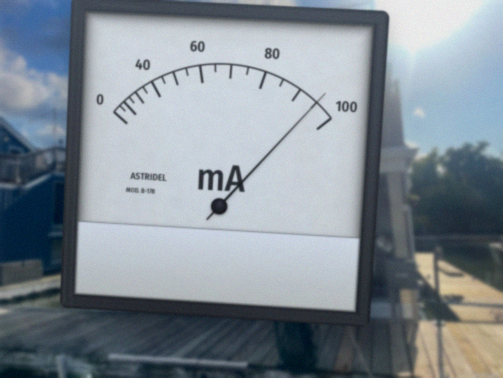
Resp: {"value": 95, "unit": "mA"}
